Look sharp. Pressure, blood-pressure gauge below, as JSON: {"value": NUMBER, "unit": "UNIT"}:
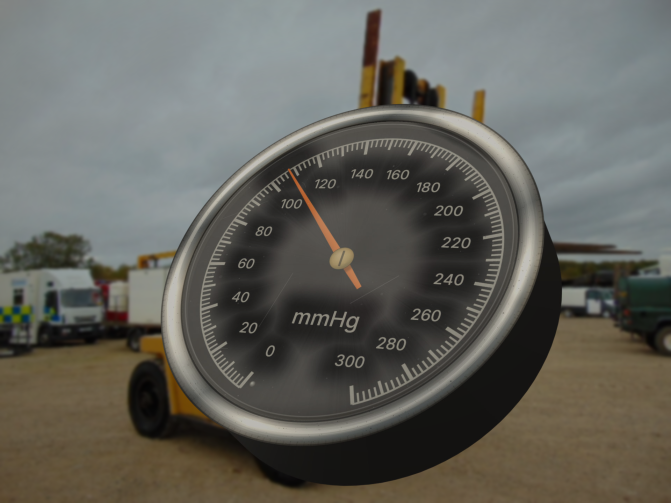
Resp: {"value": 108, "unit": "mmHg"}
